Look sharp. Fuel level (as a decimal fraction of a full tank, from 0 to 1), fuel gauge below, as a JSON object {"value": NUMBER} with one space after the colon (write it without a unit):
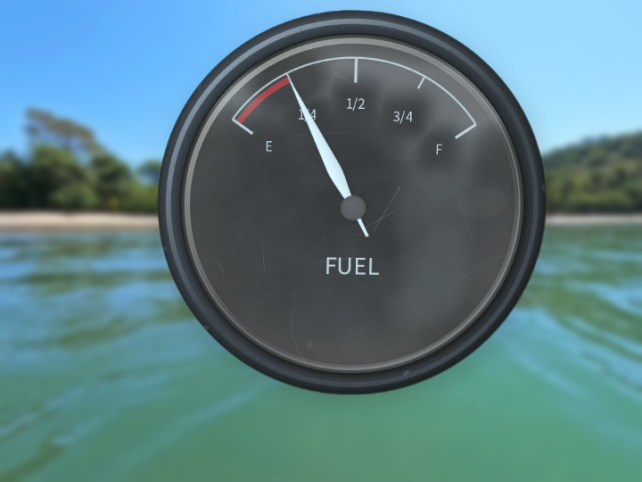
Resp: {"value": 0.25}
